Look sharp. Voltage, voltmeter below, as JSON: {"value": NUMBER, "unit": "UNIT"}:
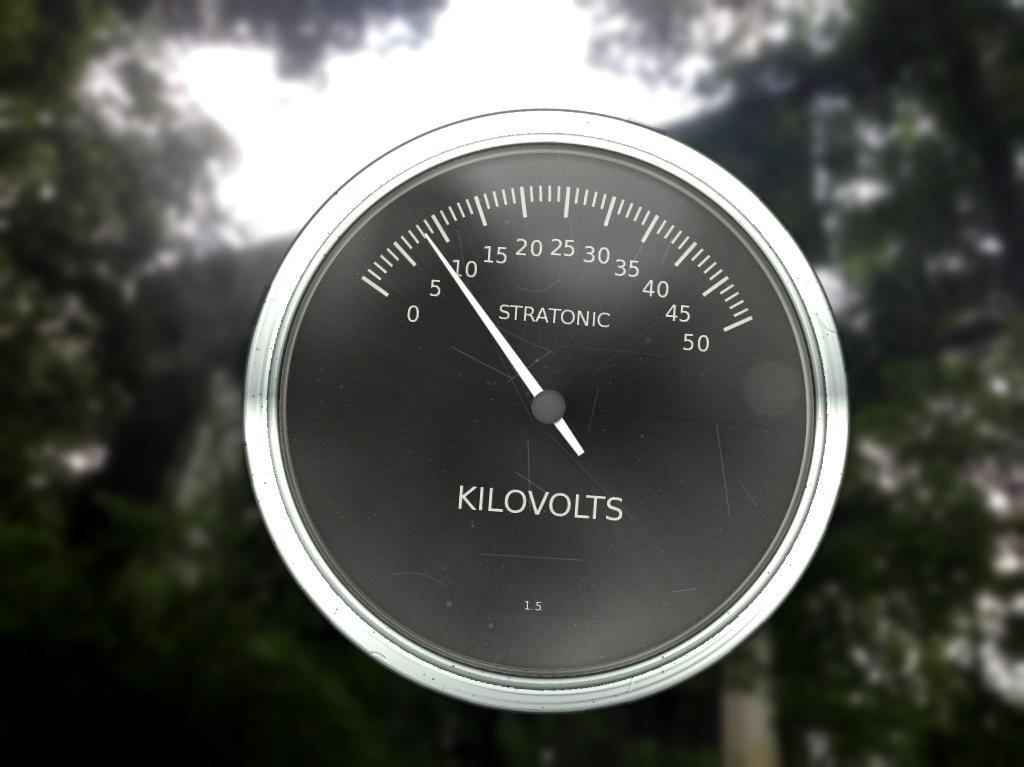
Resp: {"value": 8, "unit": "kV"}
